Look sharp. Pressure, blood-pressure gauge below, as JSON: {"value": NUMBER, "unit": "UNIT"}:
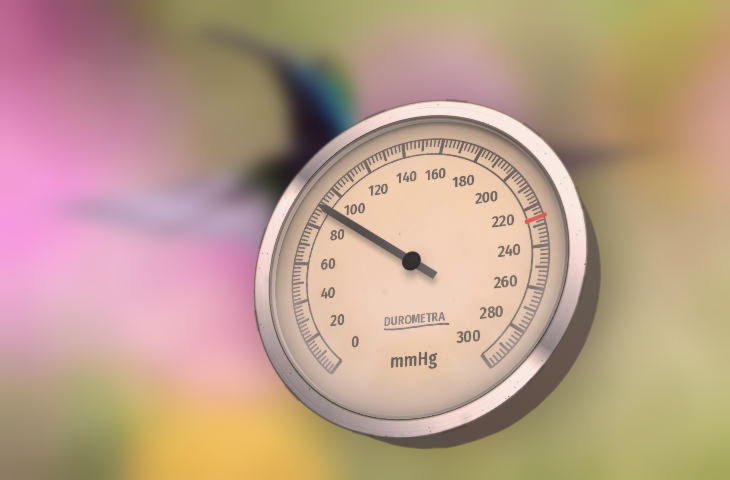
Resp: {"value": 90, "unit": "mmHg"}
